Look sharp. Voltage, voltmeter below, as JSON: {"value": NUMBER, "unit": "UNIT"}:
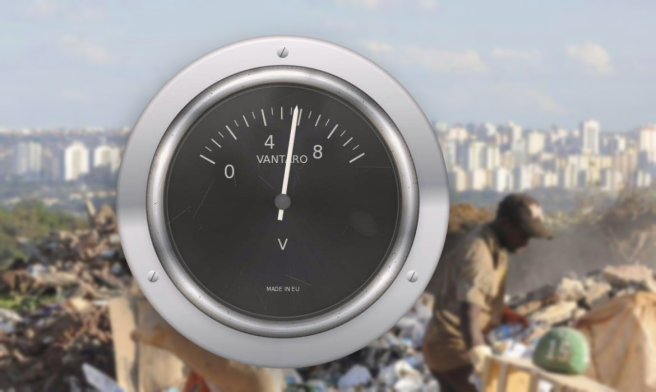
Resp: {"value": 5.75, "unit": "V"}
